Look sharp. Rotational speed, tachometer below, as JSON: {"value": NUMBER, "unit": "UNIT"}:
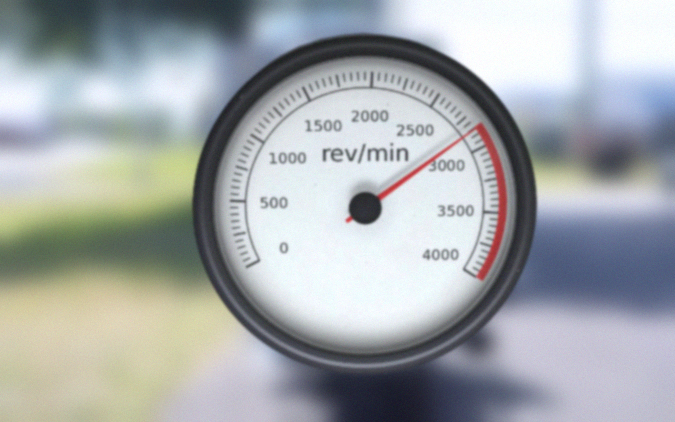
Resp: {"value": 2850, "unit": "rpm"}
